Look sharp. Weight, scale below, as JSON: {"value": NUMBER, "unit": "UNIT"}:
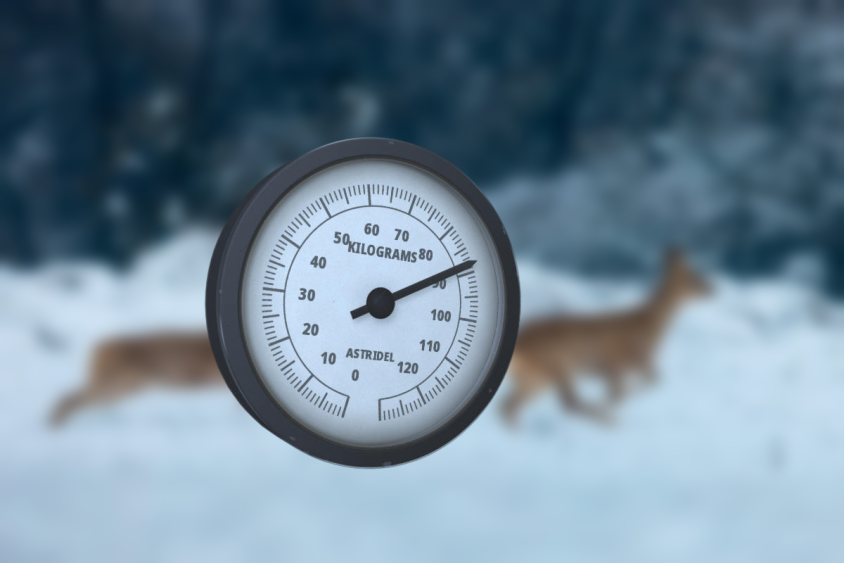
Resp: {"value": 88, "unit": "kg"}
